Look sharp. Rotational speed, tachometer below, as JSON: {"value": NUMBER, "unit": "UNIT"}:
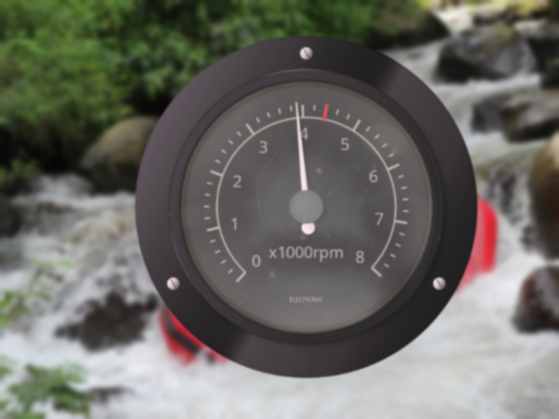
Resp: {"value": 3900, "unit": "rpm"}
